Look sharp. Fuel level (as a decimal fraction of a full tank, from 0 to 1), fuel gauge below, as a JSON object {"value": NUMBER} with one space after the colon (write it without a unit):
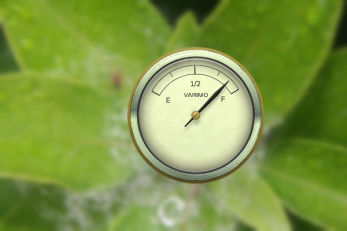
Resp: {"value": 0.875}
